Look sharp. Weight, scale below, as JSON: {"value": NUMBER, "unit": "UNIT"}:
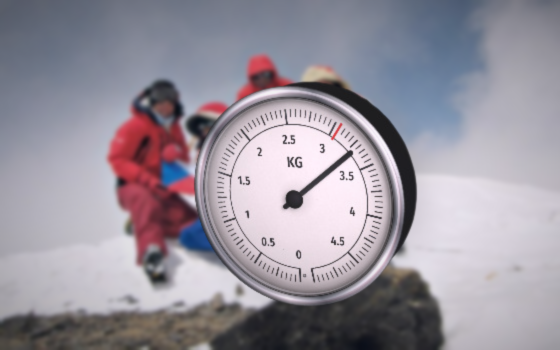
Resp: {"value": 3.3, "unit": "kg"}
